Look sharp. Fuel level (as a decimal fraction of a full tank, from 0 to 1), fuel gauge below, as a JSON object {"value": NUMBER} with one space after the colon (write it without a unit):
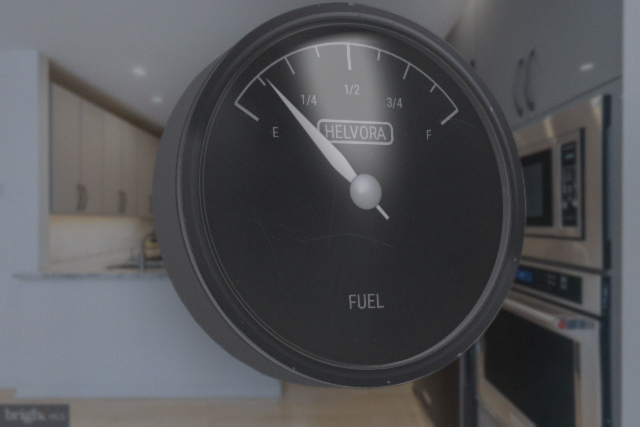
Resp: {"value": 0.125}
